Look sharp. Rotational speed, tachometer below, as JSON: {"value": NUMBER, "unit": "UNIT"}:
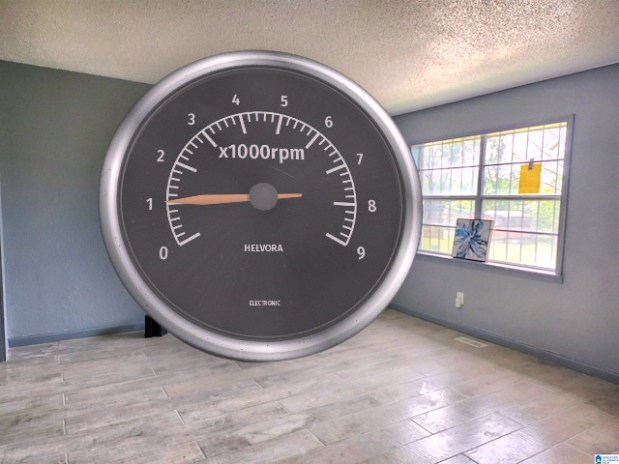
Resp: {"value": 1000, "unit": "rpm"}
